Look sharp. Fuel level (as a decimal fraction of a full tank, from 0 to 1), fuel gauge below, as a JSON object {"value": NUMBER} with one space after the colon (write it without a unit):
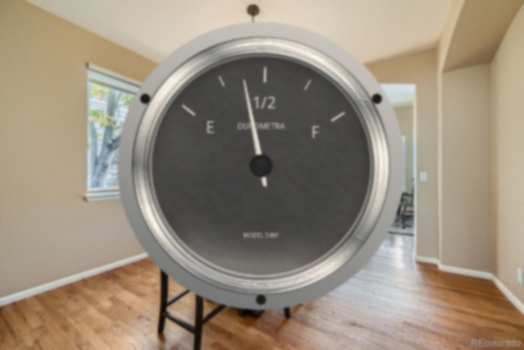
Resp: {"value": 0.375}
